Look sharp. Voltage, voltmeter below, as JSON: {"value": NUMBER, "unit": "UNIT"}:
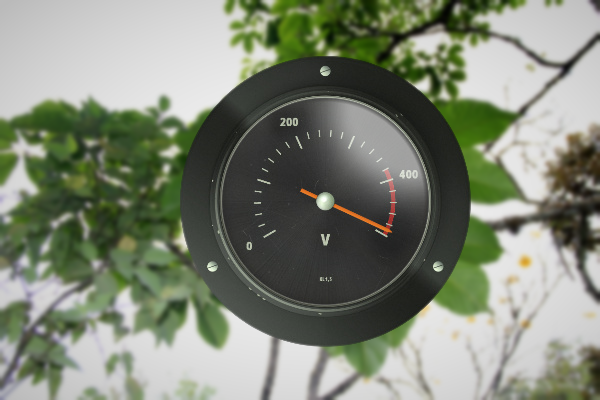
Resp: {"value": 490, "unit": "V"}
